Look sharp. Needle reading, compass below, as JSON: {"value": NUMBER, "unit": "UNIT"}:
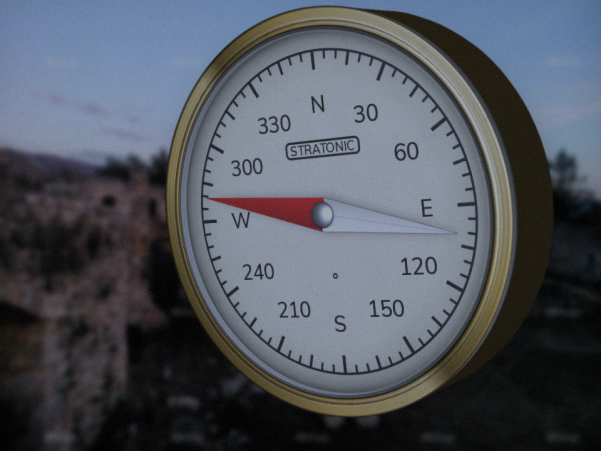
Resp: {"value": 280, "unit": "°"}
